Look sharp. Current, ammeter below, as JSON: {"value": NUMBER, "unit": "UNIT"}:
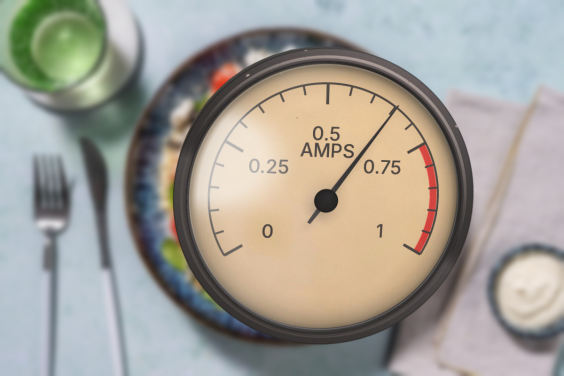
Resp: {"value": 0.65, "unit": "A"}
